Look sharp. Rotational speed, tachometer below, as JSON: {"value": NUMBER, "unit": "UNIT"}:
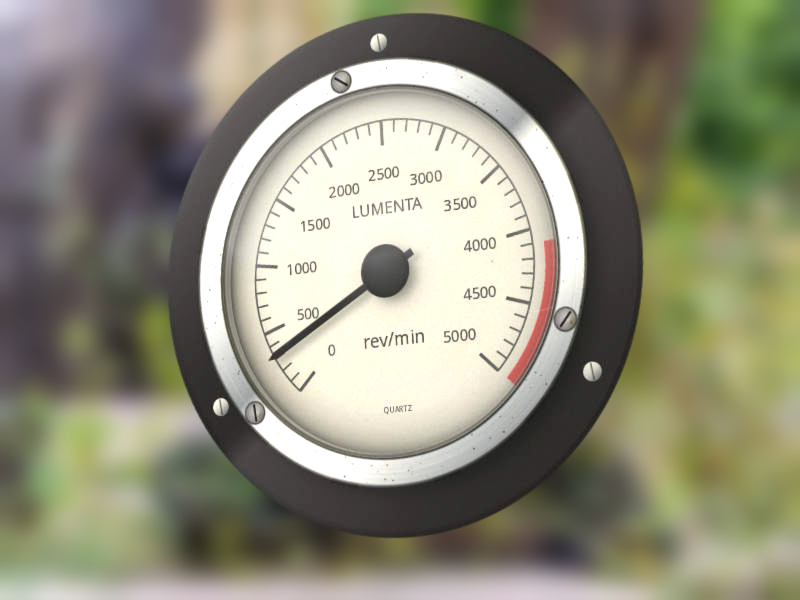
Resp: {"value": 300, "unit": "rpm"}
